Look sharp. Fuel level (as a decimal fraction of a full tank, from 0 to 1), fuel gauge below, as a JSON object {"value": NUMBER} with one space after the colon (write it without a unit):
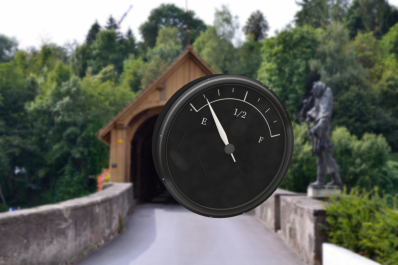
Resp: {"value": 0.125}
